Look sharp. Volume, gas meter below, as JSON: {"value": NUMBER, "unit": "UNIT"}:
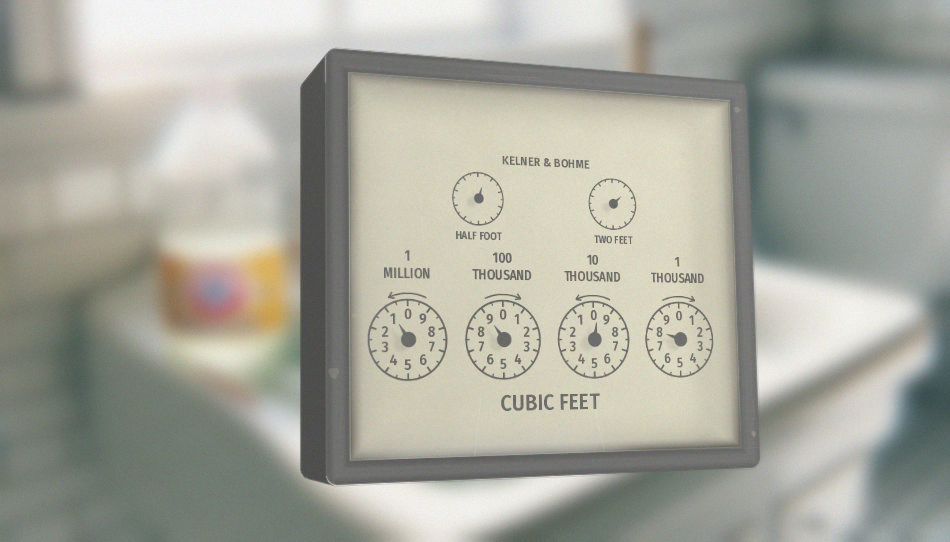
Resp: {"value": 89800, "unit": "ft³"}
